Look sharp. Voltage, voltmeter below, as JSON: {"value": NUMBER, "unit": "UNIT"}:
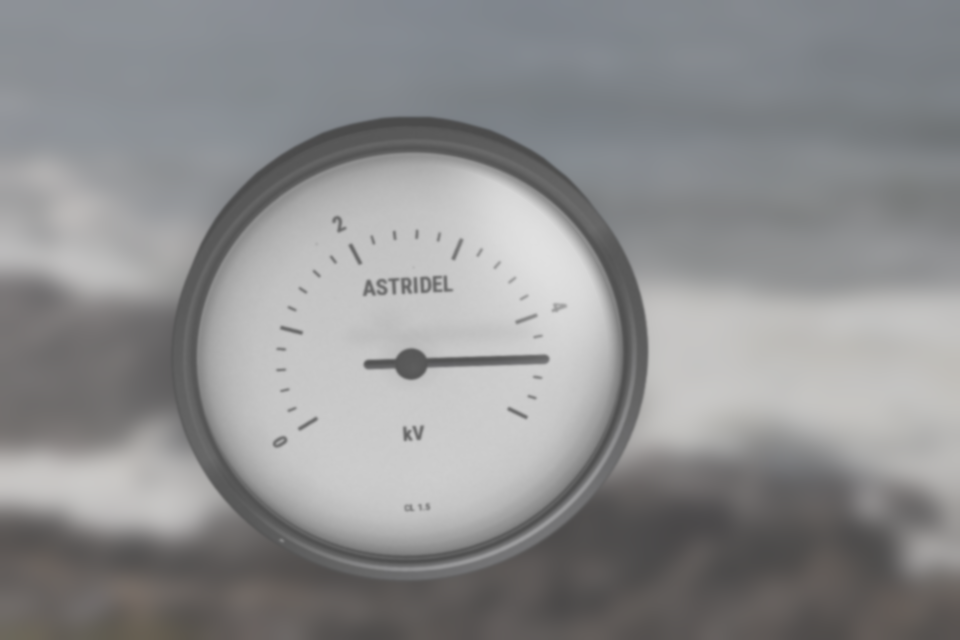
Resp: {"value": 4.4, "unit": "kV"}
